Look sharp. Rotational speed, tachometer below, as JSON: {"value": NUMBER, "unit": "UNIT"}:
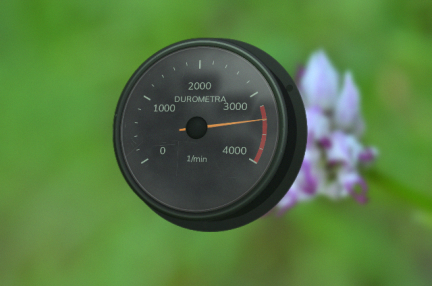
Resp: {"value": 3400, "unit": "rpm"}
